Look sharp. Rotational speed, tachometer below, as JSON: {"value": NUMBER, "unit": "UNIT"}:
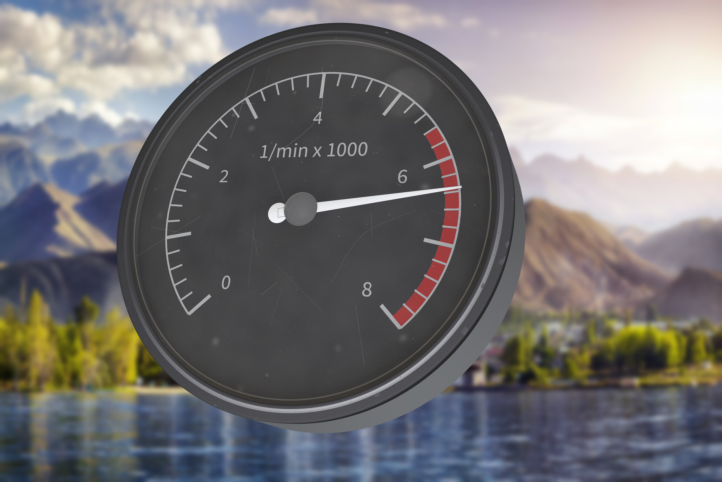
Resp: {"value": 6400, "unit": "rpm"}
